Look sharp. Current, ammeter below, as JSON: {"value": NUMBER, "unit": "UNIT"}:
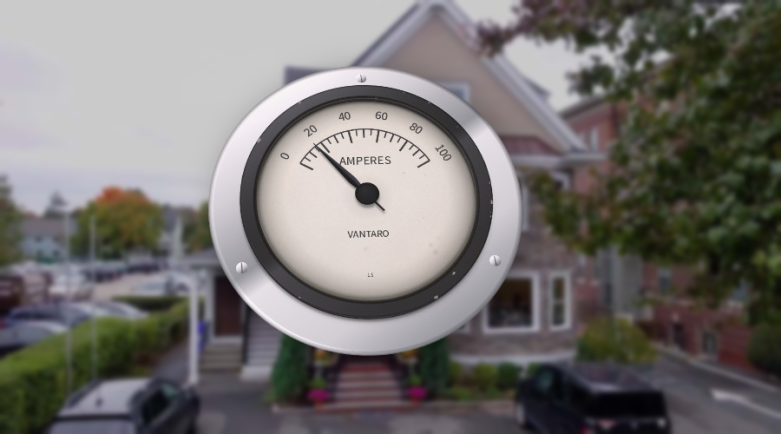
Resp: {"value": 15, "unit": "A"}
